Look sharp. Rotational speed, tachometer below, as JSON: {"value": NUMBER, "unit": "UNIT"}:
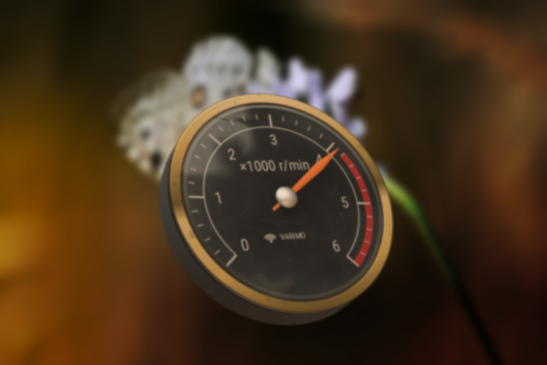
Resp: {"value": 4100, "unit": "rpm"}
